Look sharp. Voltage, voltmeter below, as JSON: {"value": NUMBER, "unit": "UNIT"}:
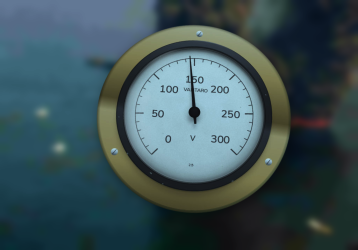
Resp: {"value": 145, "unit": "V"}
